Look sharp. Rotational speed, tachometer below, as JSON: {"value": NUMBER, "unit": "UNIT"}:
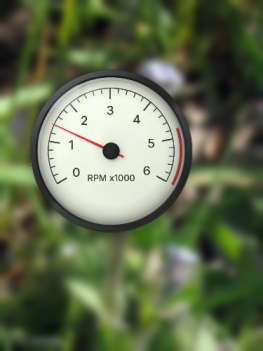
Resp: {"value": 1400, "unit": "rpm"}
